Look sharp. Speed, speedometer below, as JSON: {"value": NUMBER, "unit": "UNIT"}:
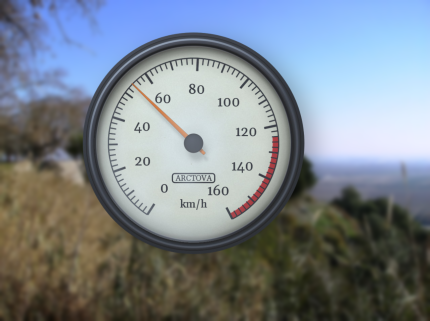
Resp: {"value": 54, "unit": "km/h"}
